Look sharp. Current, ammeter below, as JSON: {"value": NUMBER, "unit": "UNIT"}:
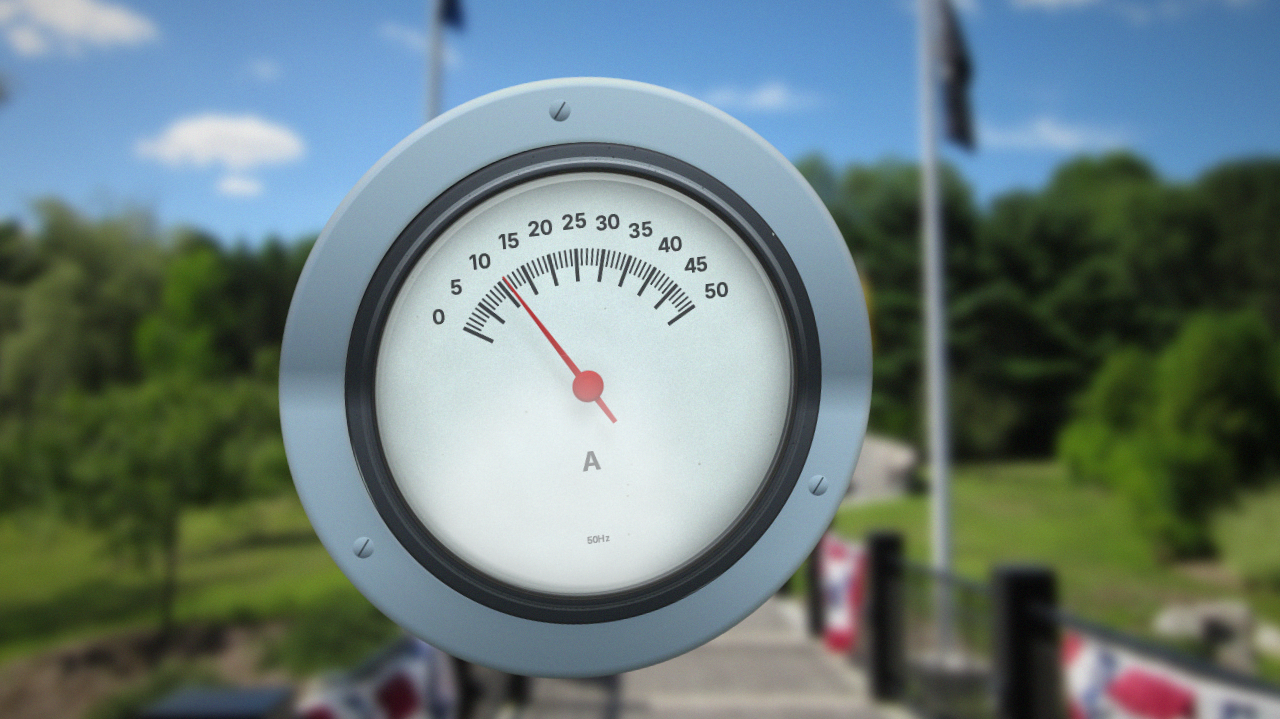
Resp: {"value": 11, "unit": "A"}
